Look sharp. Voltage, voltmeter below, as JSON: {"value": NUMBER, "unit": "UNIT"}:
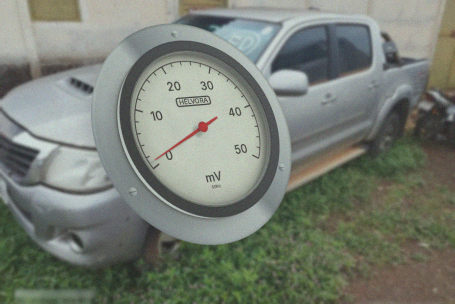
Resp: {"value": 1, "unit": "mV"}
